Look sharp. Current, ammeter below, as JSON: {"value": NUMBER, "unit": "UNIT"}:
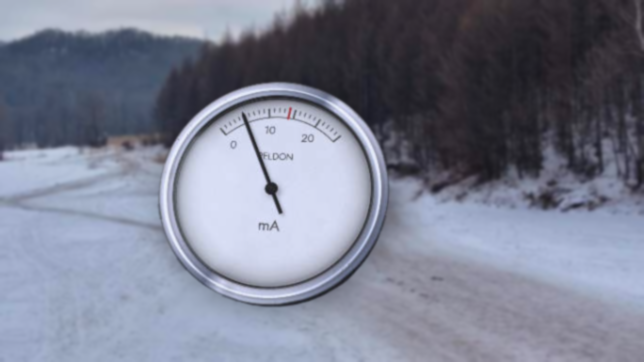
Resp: {"value": 5, "unit": "mA"}
